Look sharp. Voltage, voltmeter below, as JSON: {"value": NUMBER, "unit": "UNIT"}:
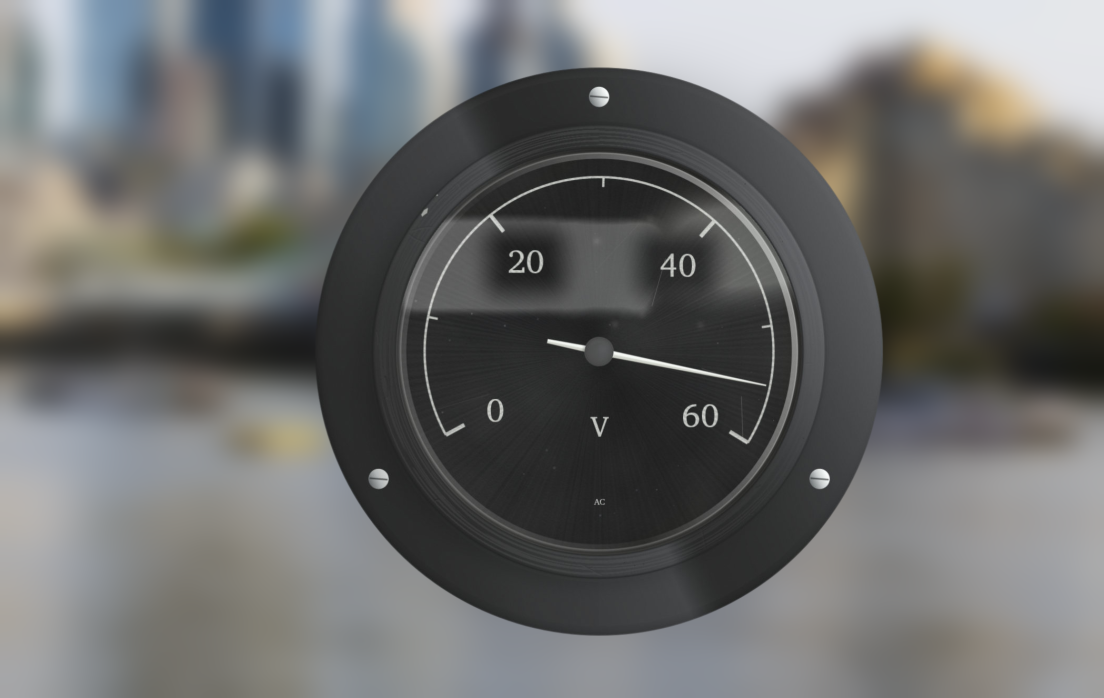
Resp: {"value": 55, "unit": "V"}
